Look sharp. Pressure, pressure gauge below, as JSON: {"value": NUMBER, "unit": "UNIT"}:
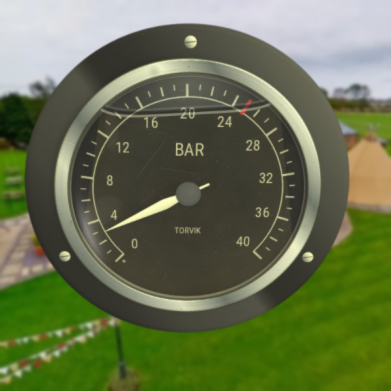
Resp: {"value": 3, "unit": "bar"}
